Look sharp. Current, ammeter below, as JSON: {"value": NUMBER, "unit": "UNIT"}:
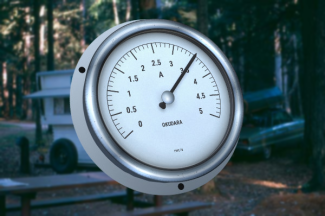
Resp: {"value": 3.5, "unit": "A"}
